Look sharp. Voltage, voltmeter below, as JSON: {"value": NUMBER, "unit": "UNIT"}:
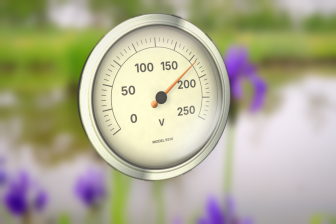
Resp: {"value": 180, "unit": "V"}
